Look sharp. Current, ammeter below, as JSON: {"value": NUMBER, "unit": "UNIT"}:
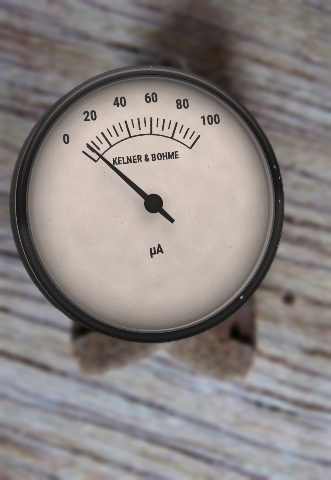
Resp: {"value": 5, "unit": "µA"}
